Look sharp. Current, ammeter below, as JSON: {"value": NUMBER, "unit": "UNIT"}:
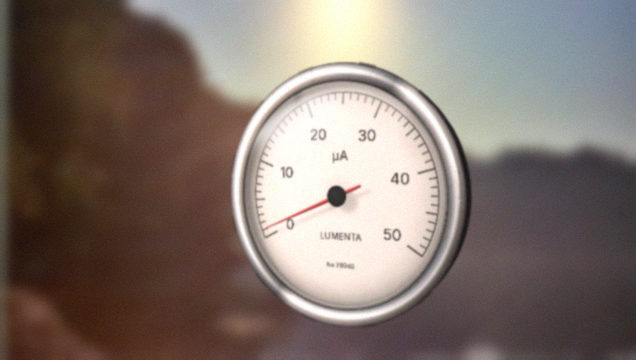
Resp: {"value": 1, "unit": "µA"}
